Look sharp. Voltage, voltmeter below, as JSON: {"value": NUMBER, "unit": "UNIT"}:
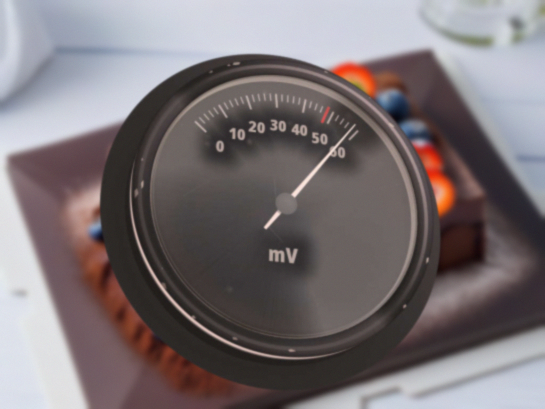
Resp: {"value": 58, "unit": "mV"}
